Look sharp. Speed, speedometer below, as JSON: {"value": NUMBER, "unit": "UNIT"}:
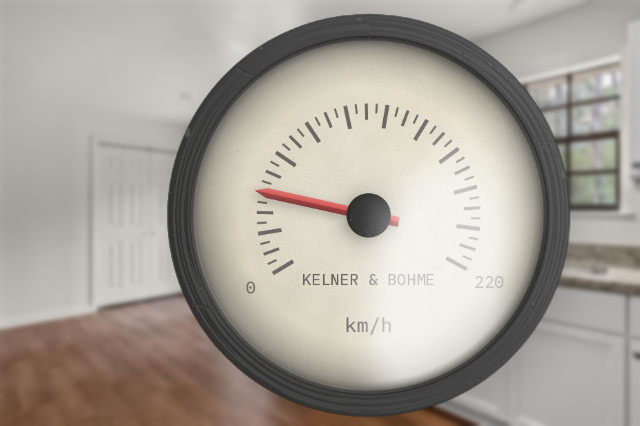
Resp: {"value": 40, "unit": "km/h"}
